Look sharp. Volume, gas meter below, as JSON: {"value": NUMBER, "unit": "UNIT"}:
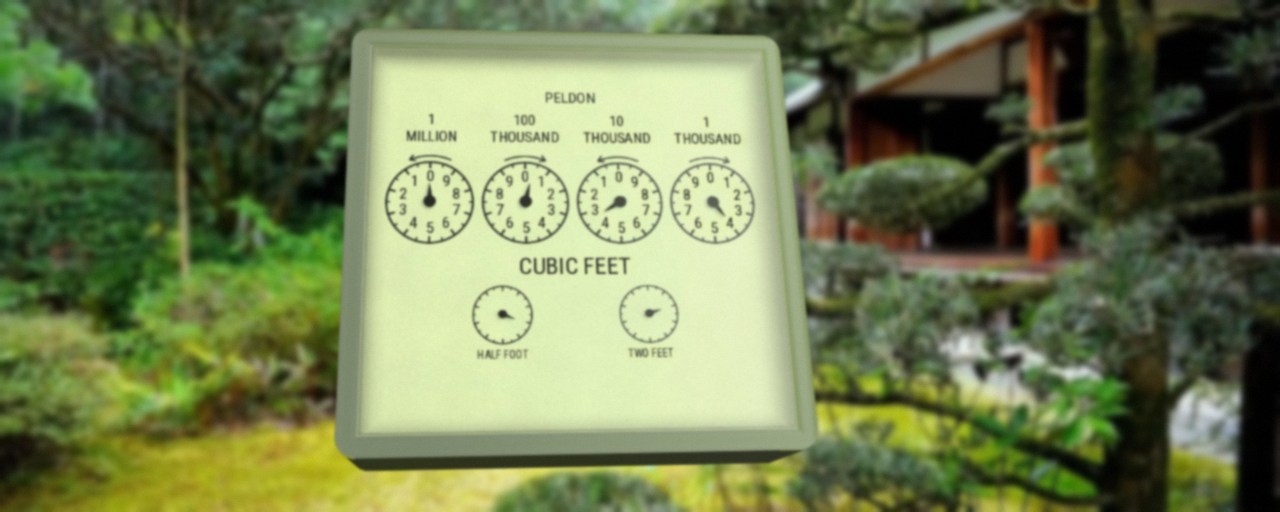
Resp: {"value": 3400, "unit": "ft³"}
